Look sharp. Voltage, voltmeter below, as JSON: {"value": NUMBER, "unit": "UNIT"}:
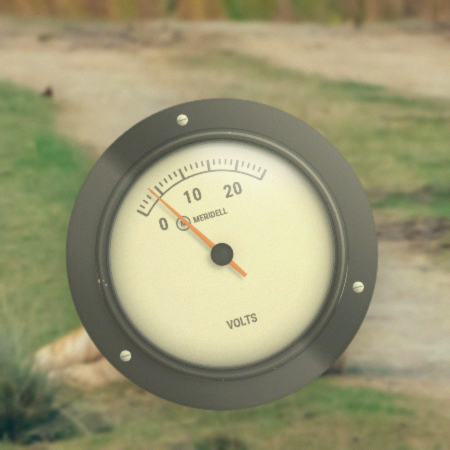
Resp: {"value": 4, "unit": "V"}
